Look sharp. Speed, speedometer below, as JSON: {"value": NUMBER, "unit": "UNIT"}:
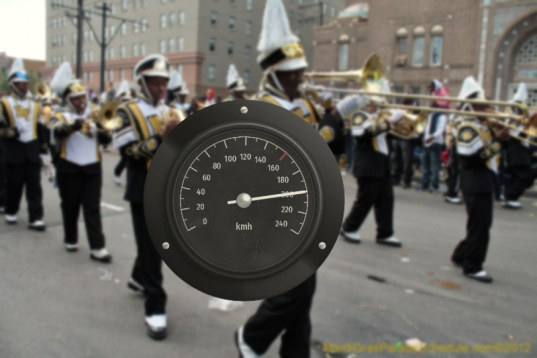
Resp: {"value": 200, "unit": "km/h"}
